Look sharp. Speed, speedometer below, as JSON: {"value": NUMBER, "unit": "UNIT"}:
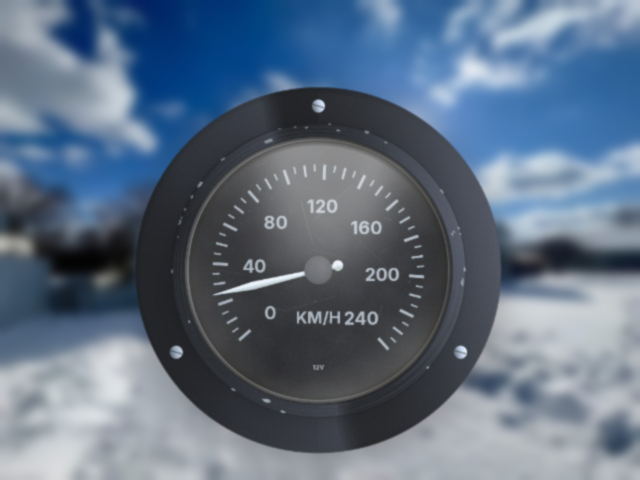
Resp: {"value": 25, "unit": "km/h"}
